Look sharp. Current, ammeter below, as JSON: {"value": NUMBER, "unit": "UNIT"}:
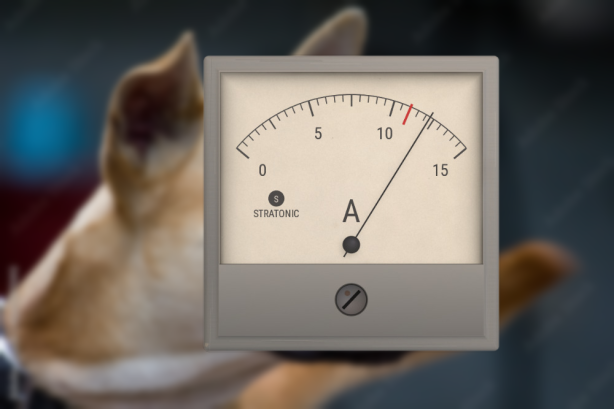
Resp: {"value": 12.25, "unit": "A"}
